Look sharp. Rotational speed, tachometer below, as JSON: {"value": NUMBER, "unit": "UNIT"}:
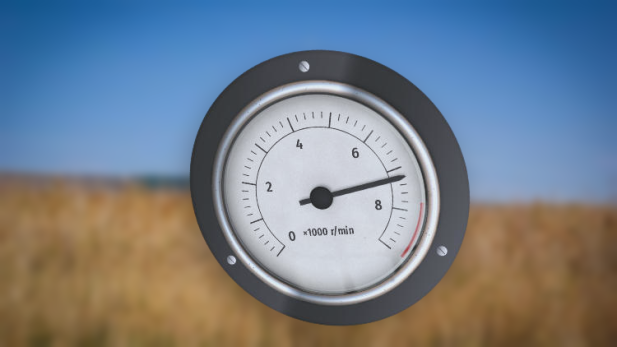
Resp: {"value": 7200, "unit": "rpm"}
